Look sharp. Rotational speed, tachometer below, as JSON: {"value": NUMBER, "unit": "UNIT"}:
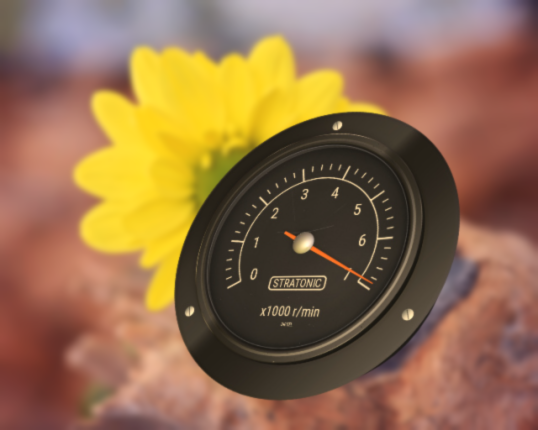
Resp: {"value": 6900, "unit": "rpm"}
